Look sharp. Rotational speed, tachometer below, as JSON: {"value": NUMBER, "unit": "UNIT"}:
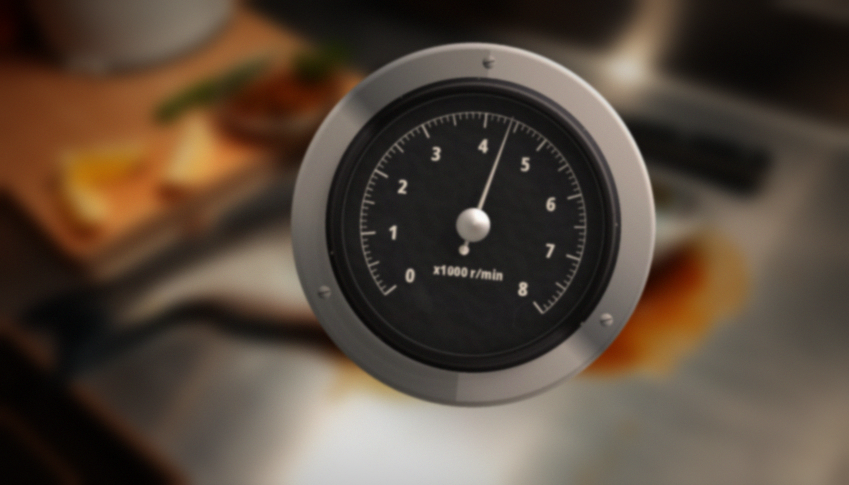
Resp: {"value": 4400, "unit": "rpm"}
